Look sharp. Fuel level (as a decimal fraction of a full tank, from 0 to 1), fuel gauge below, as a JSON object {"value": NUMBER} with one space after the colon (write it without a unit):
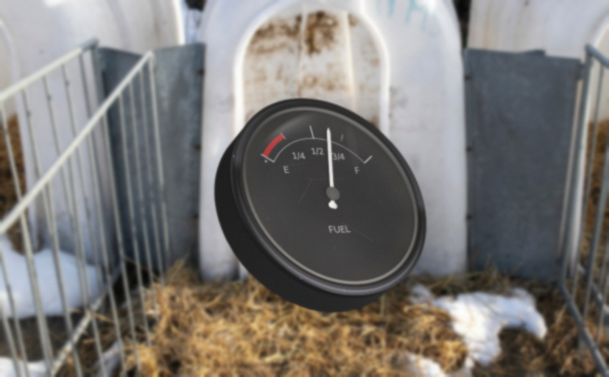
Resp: {"value": 0.625}
